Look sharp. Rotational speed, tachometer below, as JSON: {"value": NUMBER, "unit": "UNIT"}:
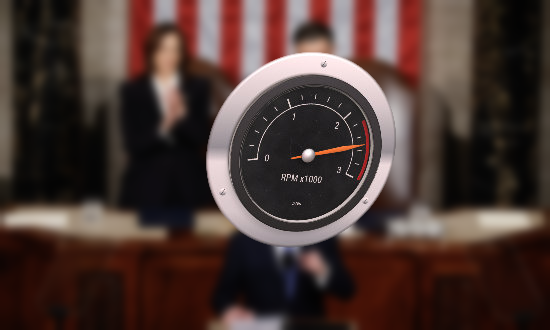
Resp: {"value": 2500, "unit": "rpm"}
